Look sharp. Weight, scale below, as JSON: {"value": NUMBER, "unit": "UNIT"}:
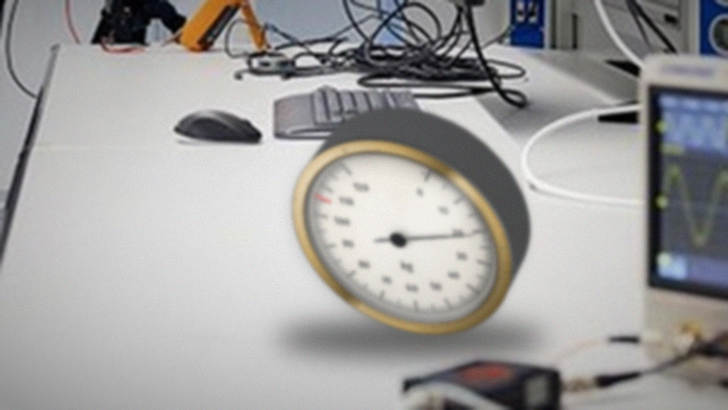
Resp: {"value": 20, "unit": "kg"}
